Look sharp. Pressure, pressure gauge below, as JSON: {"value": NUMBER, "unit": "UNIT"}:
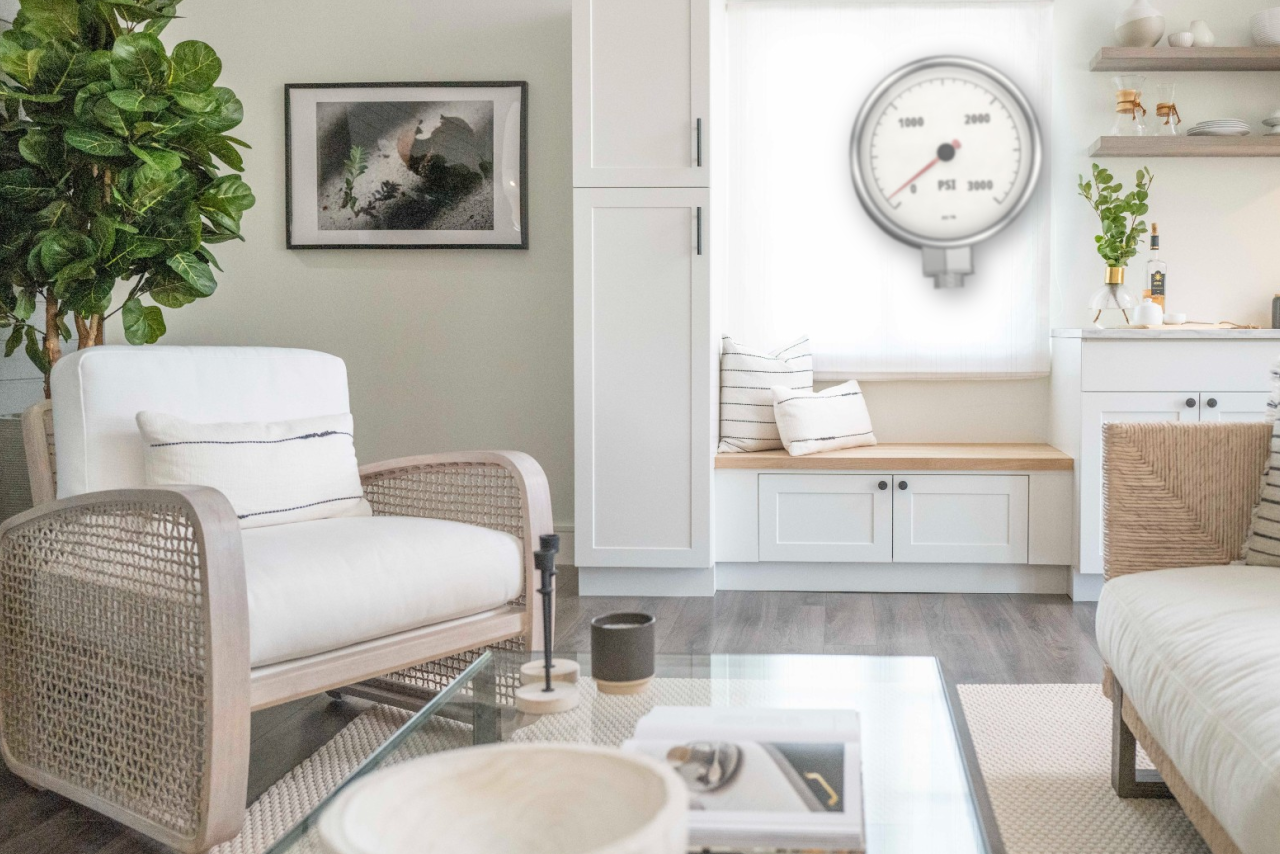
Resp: {"value": 100, "unit": "psi"}
